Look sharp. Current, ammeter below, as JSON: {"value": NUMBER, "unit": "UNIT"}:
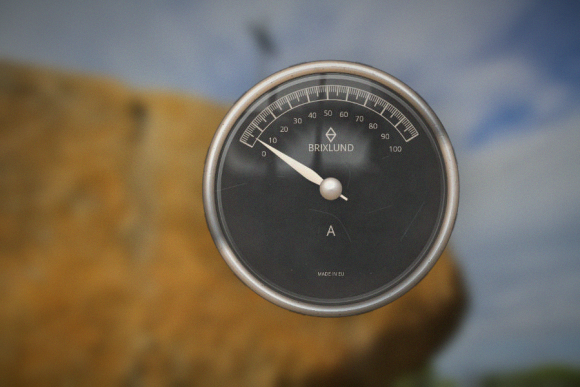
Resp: {"value": 5, "unit": "A"}
